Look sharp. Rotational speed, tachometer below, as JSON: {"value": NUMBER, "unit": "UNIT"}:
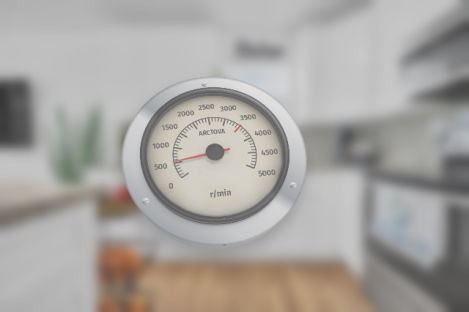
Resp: {"value": 500, "unit": "rpm"}
